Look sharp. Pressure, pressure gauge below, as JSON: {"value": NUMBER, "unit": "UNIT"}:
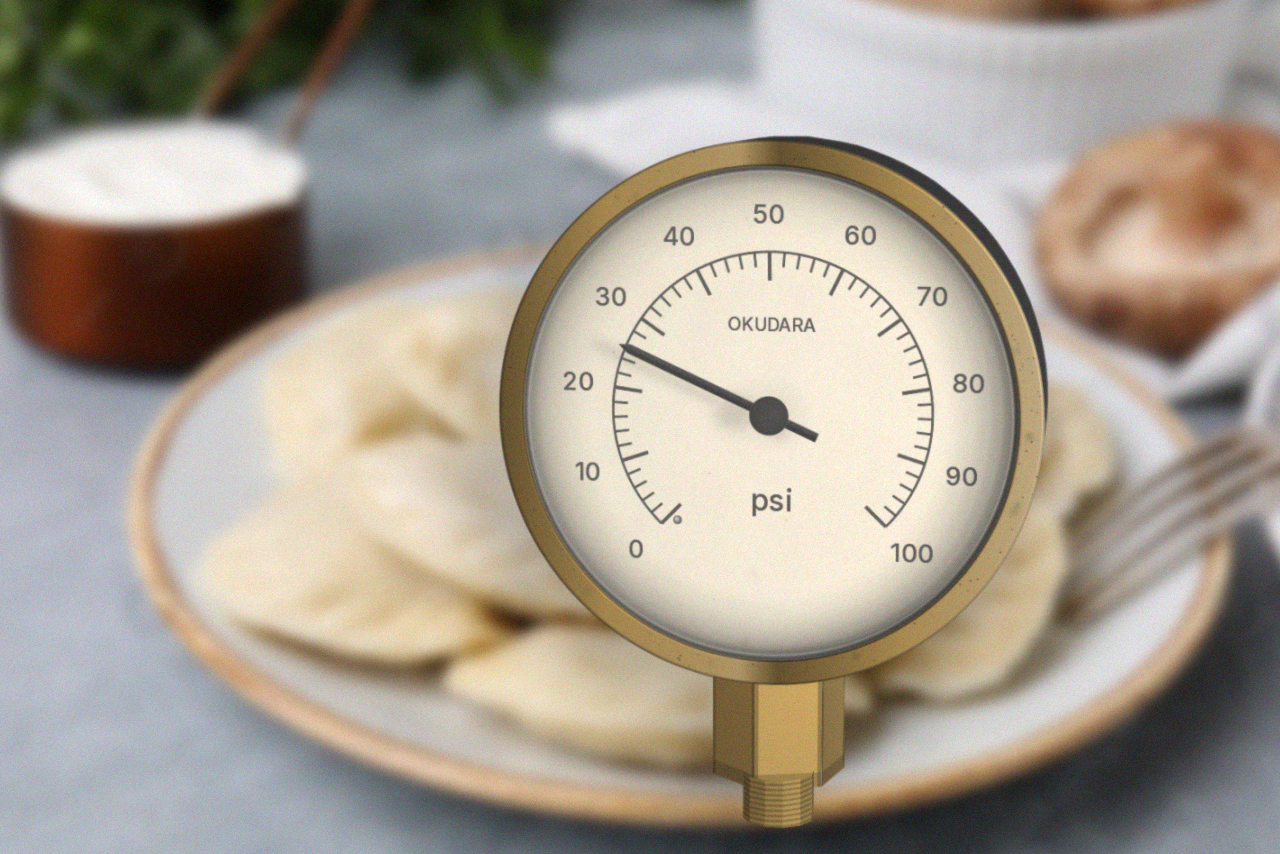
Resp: {"value": 26, "unit": "psi"}
